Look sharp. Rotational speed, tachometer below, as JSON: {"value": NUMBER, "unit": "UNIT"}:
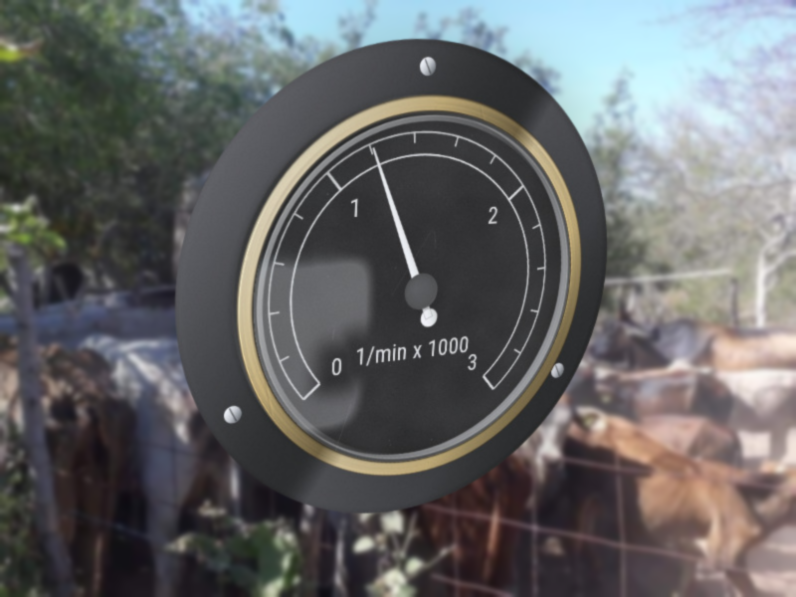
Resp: {"value": 1200, "unit": "rpm"}
